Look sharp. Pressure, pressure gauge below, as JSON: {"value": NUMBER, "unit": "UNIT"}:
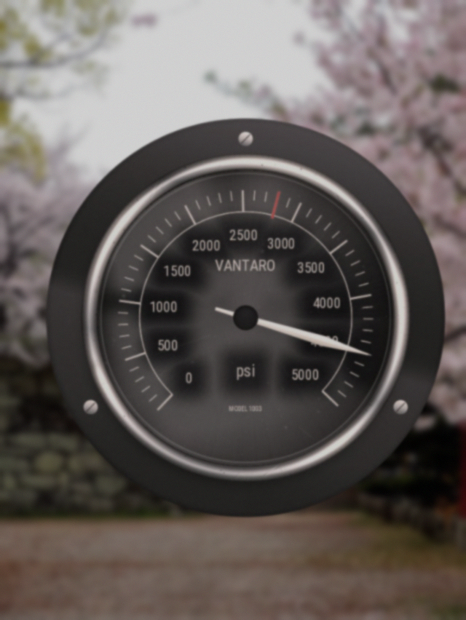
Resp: {"value": 4500, "unit": "psi"}
